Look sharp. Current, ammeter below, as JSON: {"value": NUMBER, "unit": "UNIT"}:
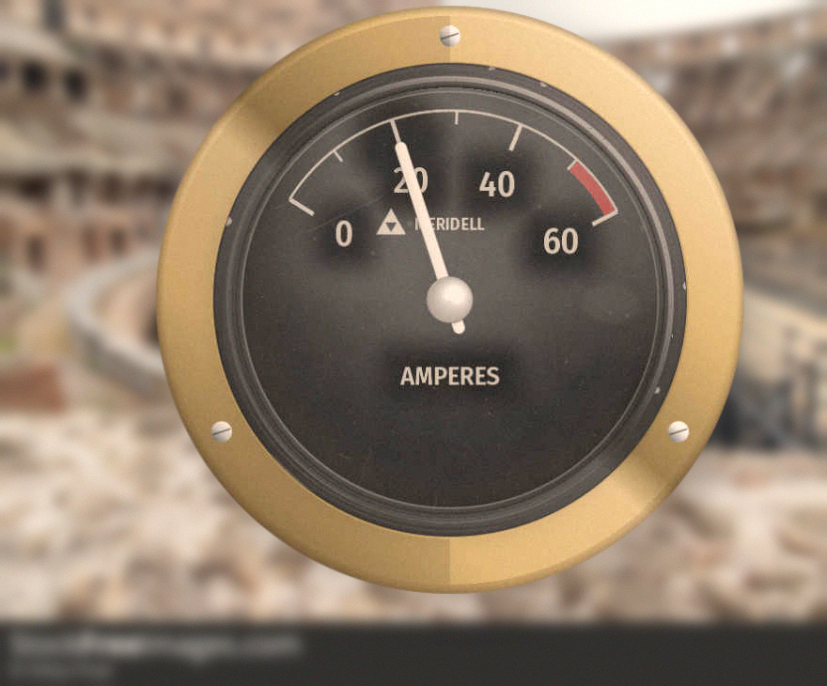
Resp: {"value": 20, "unit": "A"}
